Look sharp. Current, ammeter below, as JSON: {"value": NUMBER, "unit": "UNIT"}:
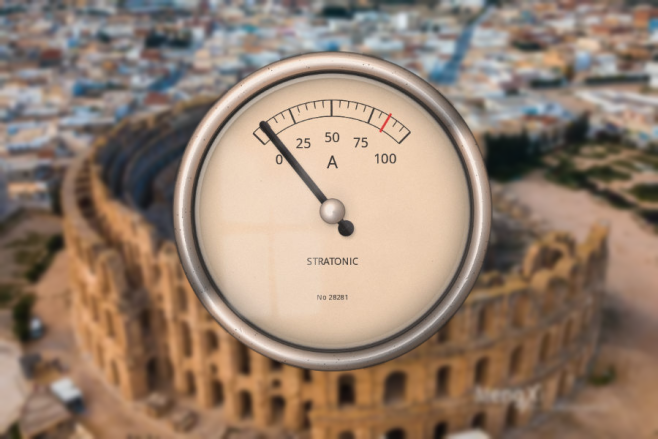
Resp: {"value": 7.5, "unit": "A"}
